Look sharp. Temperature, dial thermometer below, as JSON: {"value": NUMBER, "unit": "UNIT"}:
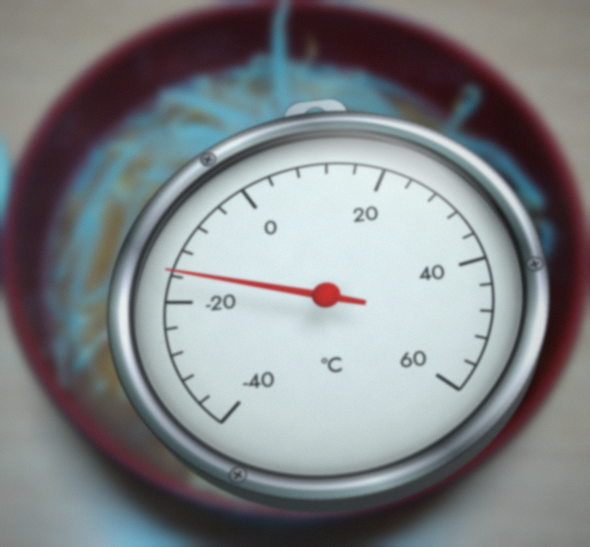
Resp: {"value": -16, "unit": "°C"}
